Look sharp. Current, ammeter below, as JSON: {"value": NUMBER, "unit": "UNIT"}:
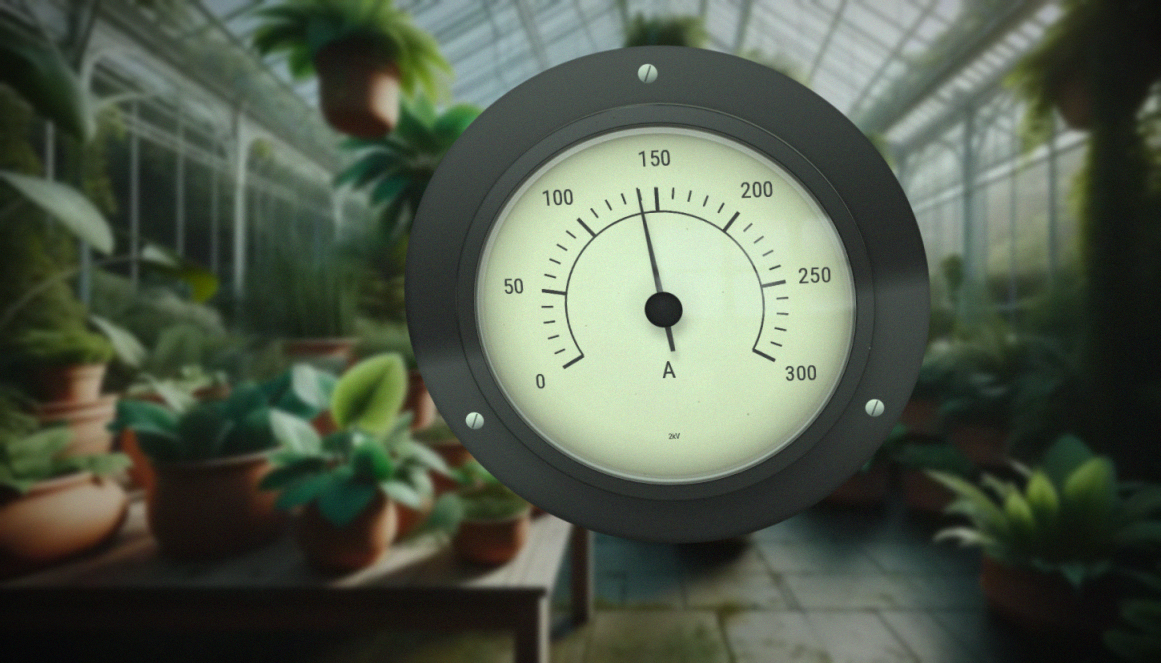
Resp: {"value": 140, "unit": "A"}
